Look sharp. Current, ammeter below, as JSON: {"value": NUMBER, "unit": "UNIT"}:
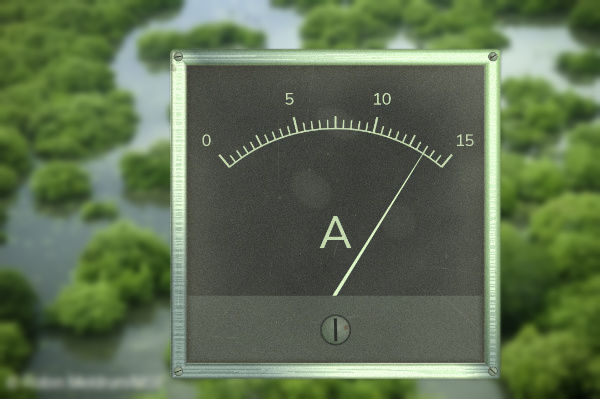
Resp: {"value": 13.5, "unit": "A"}
